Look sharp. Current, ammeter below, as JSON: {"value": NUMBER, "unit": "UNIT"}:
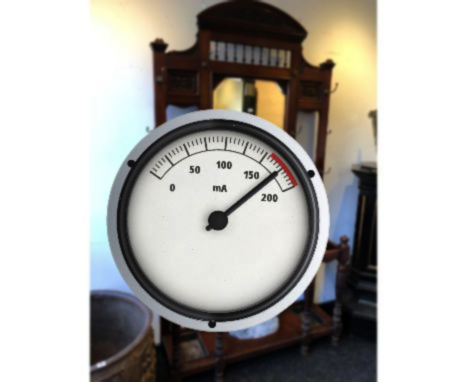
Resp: {"value": 175, "unit": "mA"}
